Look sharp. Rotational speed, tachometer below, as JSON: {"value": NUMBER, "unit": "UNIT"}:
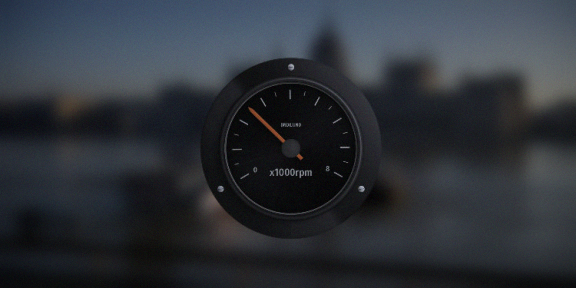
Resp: {"value": 2500, "unit": "rpm"}
